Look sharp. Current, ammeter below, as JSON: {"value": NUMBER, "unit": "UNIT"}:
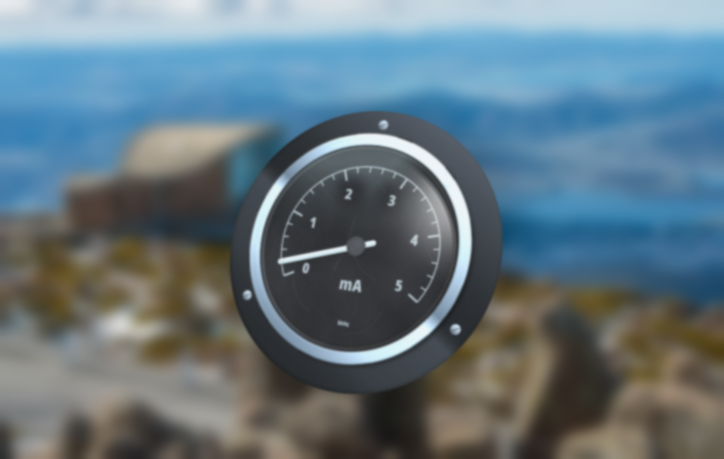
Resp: {"value": 0.2, "unit": "mA"}
